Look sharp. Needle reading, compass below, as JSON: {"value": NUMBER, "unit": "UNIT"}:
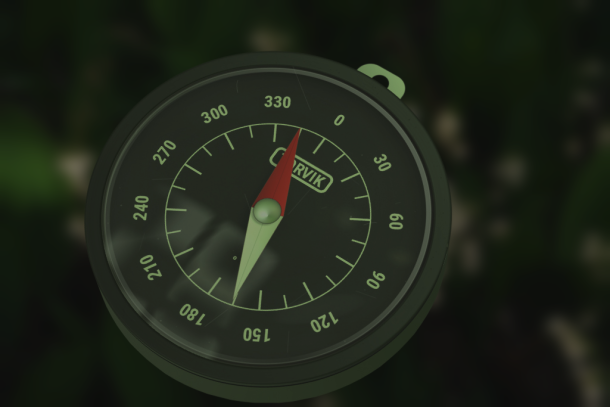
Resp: {"value": 345, "unit": "°"}
